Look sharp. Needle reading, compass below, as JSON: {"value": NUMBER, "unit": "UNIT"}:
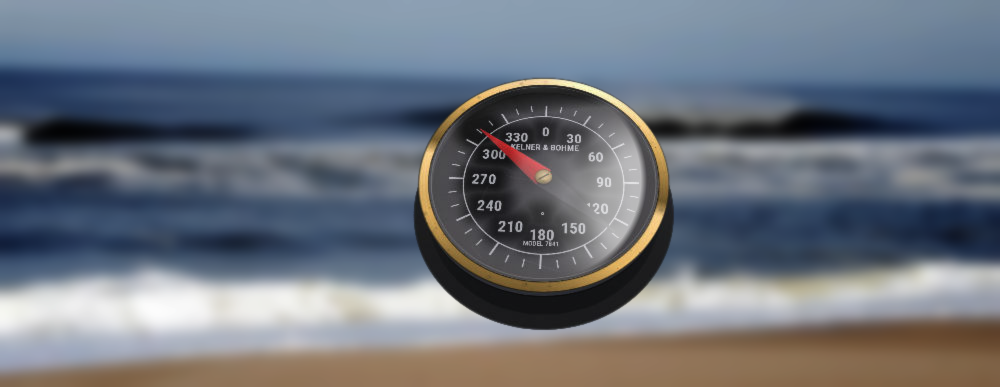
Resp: {"value": 310, "unit": "°"}
